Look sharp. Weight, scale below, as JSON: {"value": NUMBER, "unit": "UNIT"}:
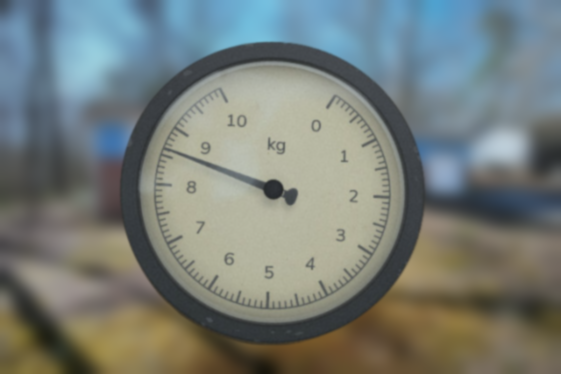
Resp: {"value": 8.6, "unit": "kg"}
